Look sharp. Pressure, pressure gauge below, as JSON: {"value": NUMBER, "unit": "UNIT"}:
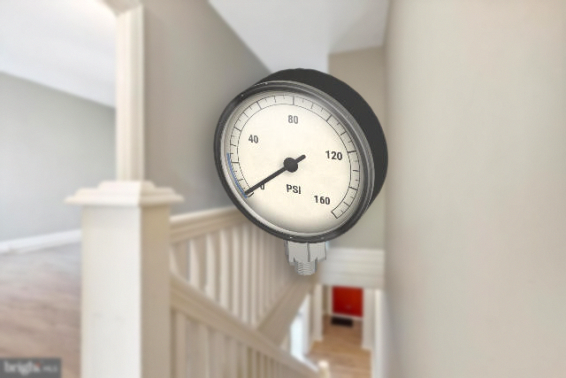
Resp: {"value": 2.5, "unit": "psi"}
